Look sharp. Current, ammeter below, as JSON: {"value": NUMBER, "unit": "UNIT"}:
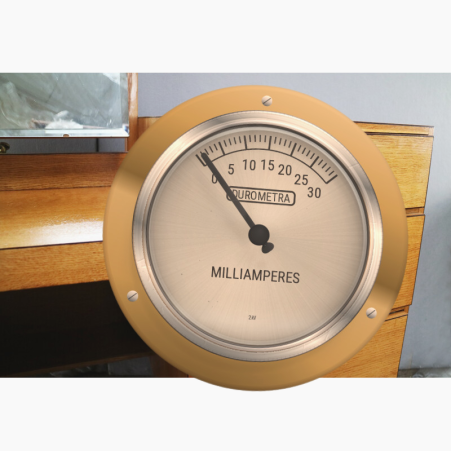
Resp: {"value": 1, "unit": "mA"}
